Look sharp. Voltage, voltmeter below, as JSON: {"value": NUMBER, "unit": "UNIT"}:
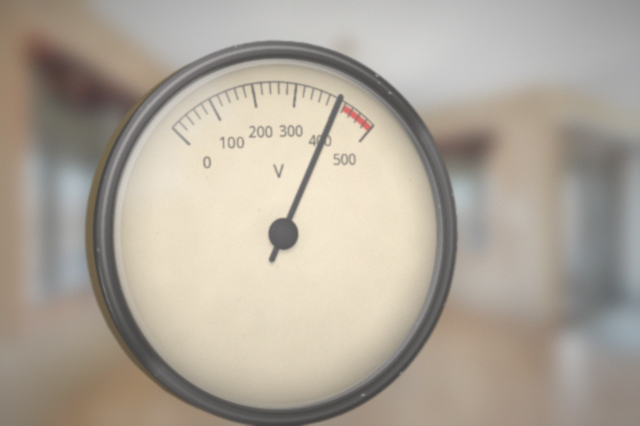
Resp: {"value": 400, "unit": "V"}
